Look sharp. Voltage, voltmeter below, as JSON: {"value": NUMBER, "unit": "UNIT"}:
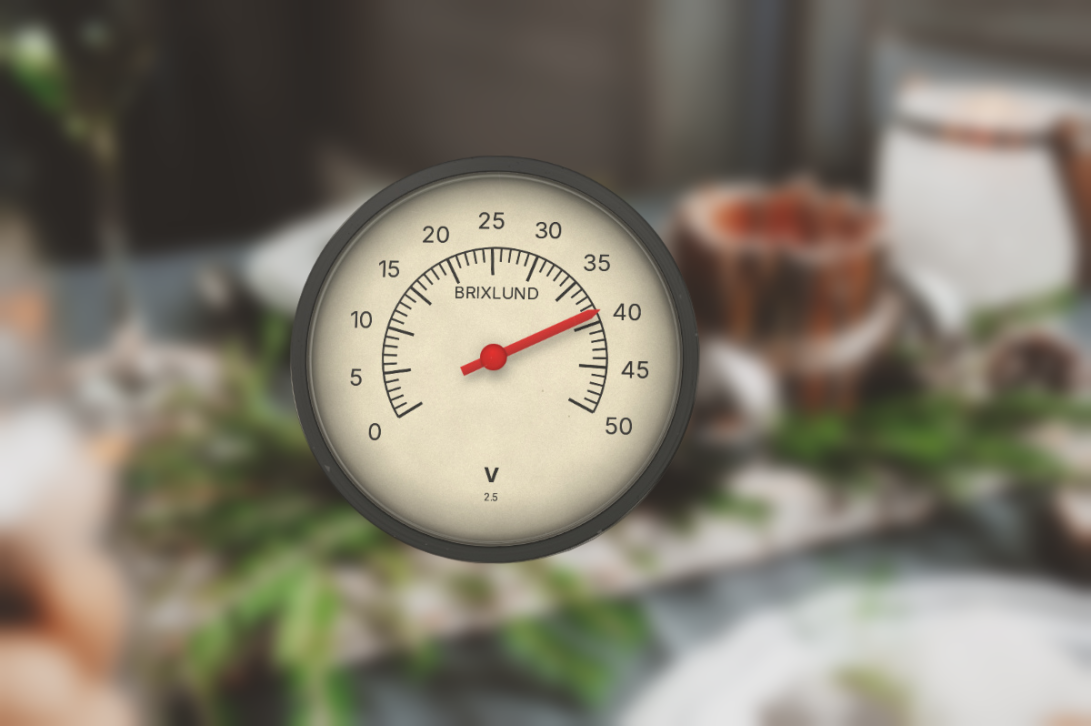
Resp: {"value": 39, "unit": "V"}
